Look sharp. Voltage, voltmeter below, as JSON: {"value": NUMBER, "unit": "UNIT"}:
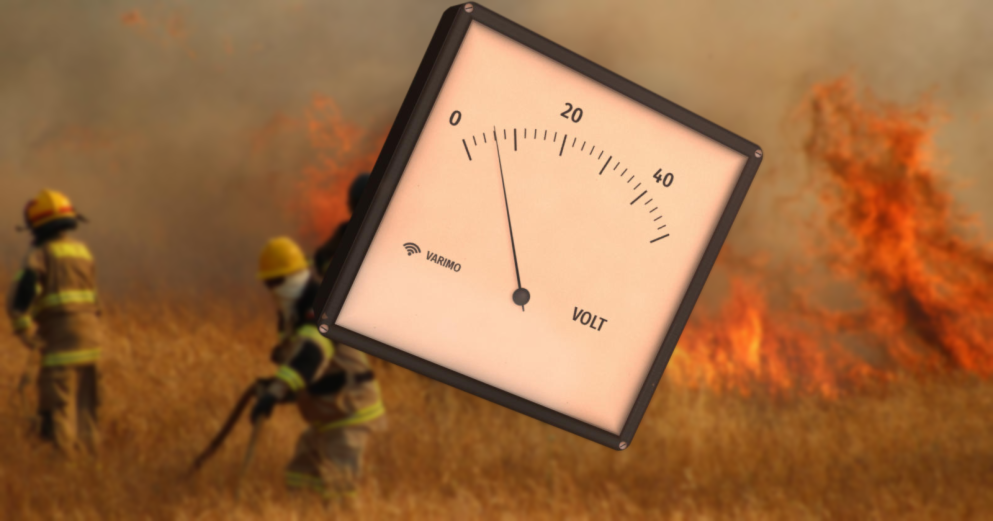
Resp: {"value": 6, "unit": "V"}
